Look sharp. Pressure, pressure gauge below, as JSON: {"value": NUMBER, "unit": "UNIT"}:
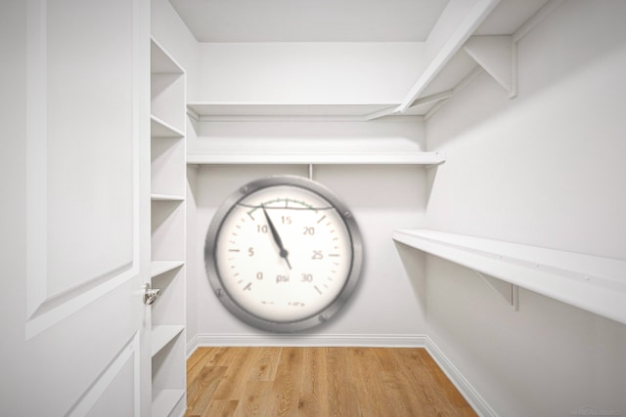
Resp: {"value": 12, "unit": "psi"}
